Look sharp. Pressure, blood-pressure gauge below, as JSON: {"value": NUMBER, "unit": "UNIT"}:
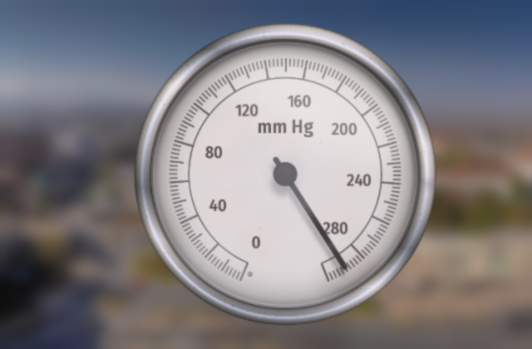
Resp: {"value": 290, "unit": "mmHg"}
